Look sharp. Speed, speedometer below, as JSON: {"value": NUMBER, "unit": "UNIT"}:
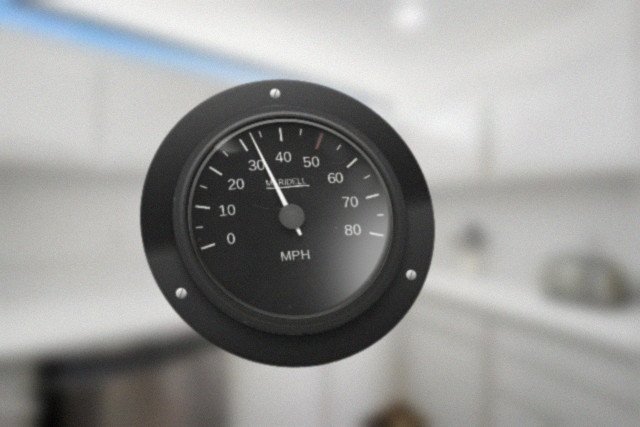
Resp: {"value": 32.5, "unit": "mph"}
